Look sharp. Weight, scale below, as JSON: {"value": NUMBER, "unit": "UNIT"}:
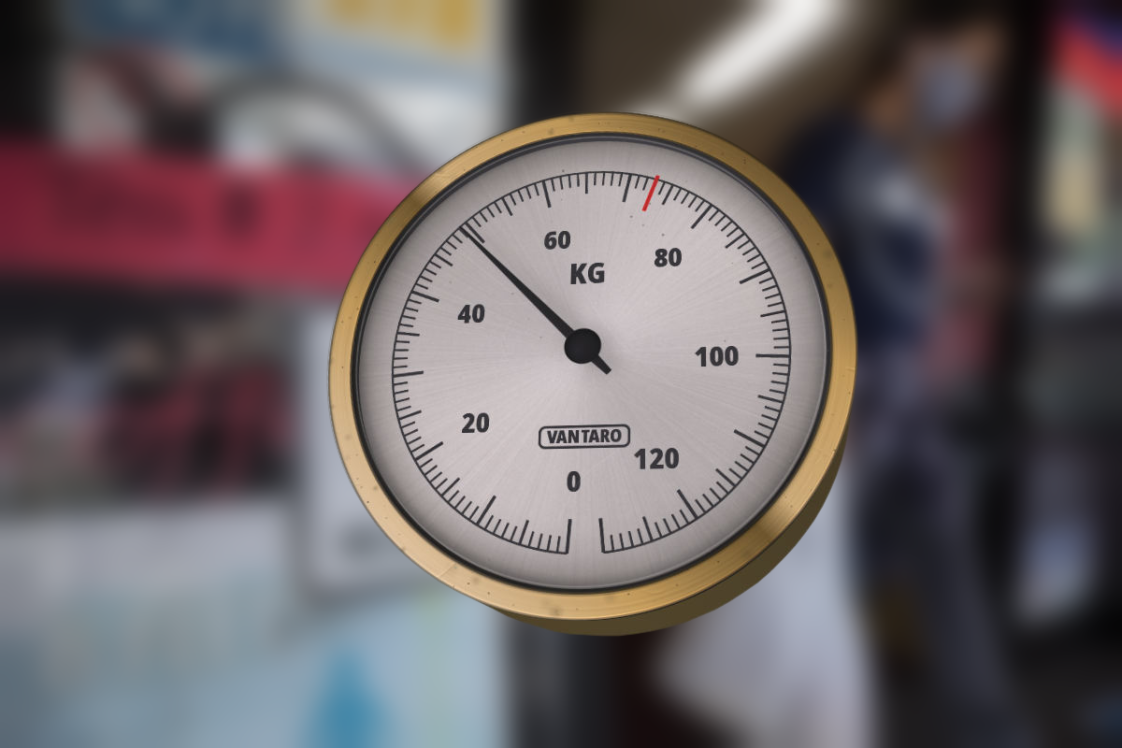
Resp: {"value": 49, "unit": "kg"}
